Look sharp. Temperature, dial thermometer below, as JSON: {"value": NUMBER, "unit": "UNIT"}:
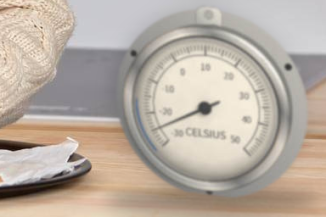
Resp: {"value": -25, "unit": "°C"}
